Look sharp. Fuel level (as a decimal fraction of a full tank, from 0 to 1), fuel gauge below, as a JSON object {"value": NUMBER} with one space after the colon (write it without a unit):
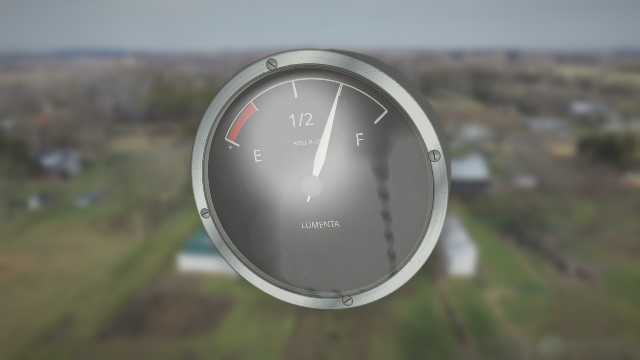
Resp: {"value": 0.75}
